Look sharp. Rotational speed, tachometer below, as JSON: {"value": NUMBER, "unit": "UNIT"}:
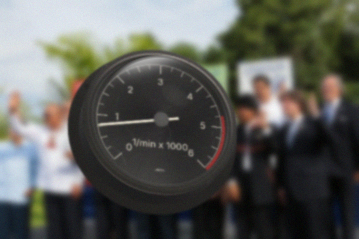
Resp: {"value": 750, "unit": "rpm"}
